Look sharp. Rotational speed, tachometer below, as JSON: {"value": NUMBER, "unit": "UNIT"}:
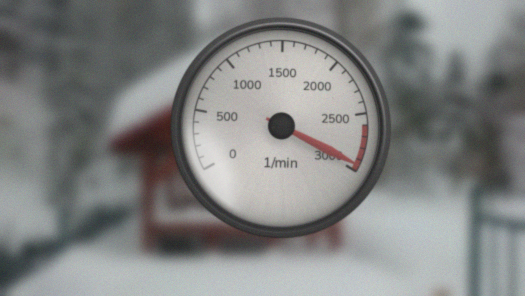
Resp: {"value": 2950, "unit": "rpm"}
